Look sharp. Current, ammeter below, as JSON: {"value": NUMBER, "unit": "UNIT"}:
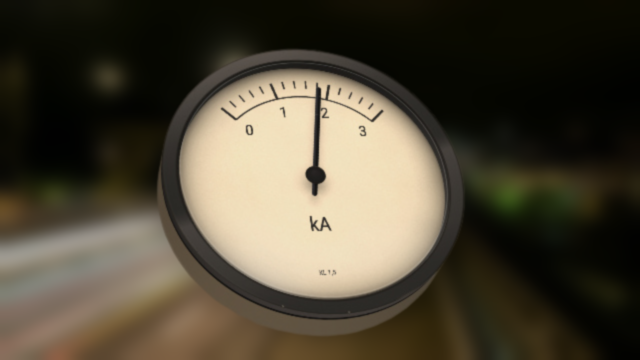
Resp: {"value": 1.8, "unit": "kA"}
